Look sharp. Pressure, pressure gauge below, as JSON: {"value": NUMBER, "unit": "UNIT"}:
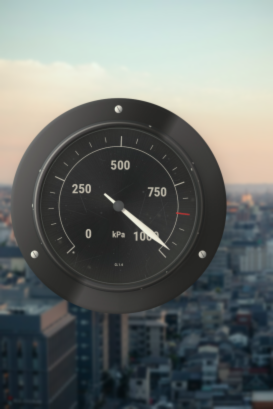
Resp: {"value": 975, "unit": "kPa"}
